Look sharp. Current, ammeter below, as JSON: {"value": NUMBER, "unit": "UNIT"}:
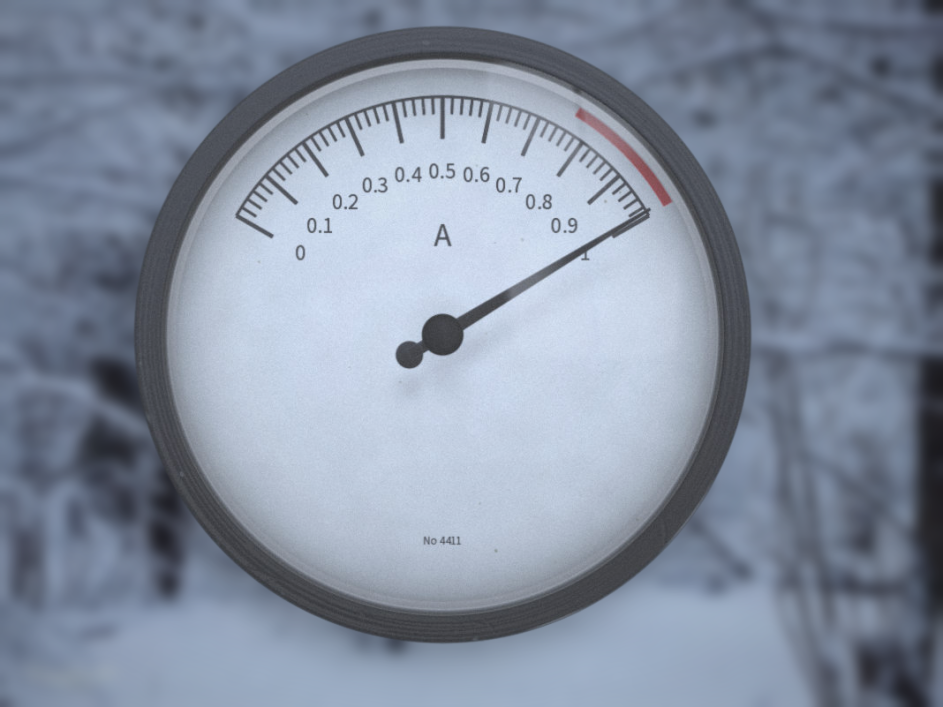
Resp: {"value": 0.99, "unit": "A"}
